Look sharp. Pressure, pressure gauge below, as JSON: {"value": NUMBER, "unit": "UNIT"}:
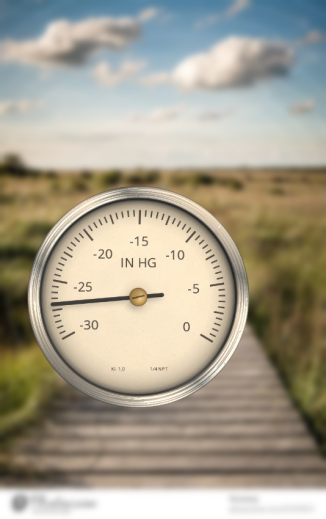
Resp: {"value": -27, "unit": "inHg"}
